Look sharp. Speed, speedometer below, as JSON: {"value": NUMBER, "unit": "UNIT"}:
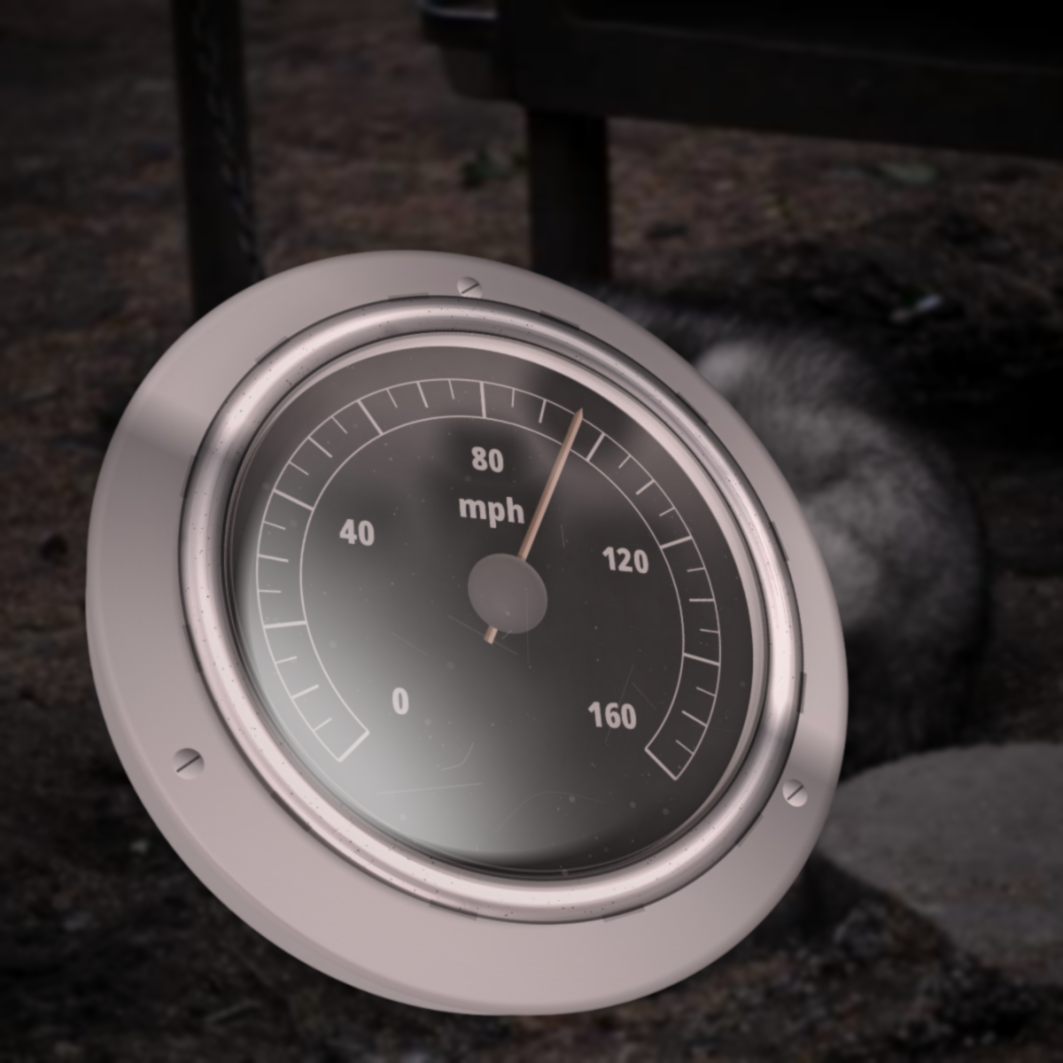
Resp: {"value": 95, "unit": "mph"}
